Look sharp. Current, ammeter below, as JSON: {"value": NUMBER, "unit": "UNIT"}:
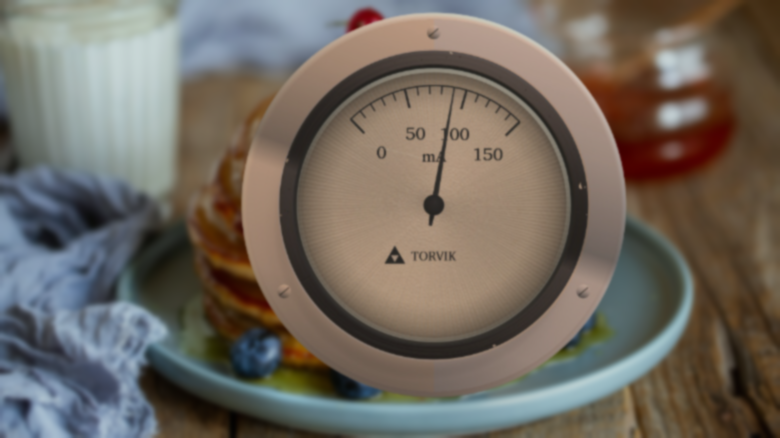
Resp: {"value": 90, "unit": "mA"}
